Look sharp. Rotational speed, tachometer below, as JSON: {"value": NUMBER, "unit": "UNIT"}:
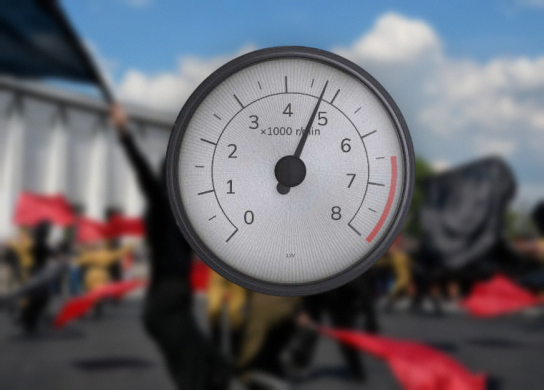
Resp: {"value": 4750, "unit": "rpm"}
